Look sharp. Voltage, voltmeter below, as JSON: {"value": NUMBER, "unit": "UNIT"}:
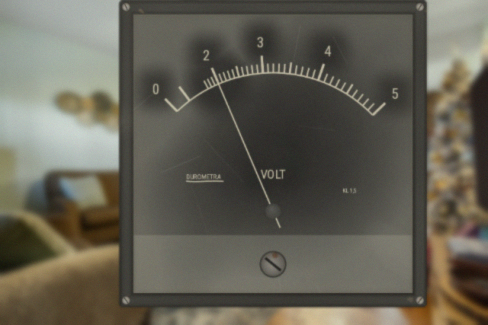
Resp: {"value": 2, "unit": "V"}
